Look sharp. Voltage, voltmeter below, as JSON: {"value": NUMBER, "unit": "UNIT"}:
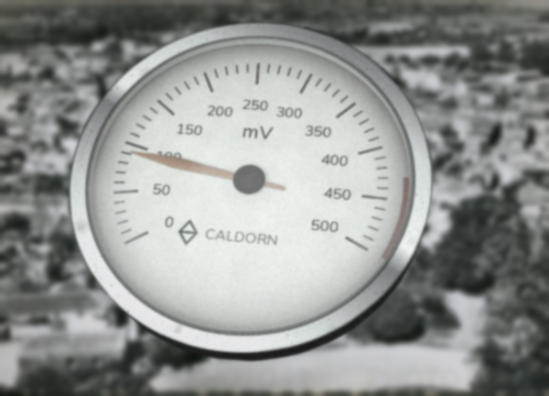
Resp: {"value": 90, "unit": "mV"}
